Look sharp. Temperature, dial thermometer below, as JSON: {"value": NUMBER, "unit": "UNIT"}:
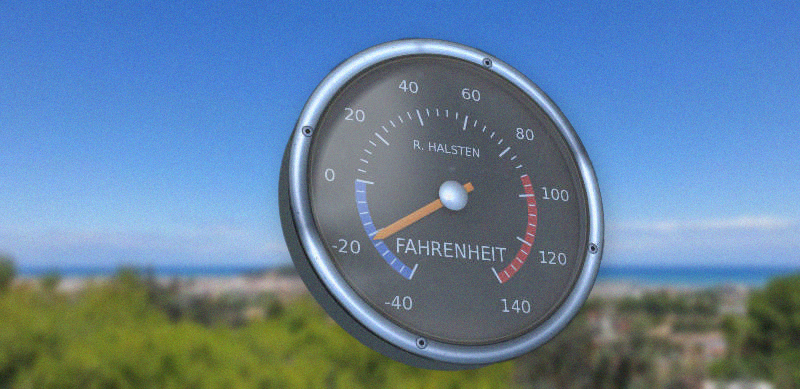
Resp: {"value": -22, "unit": "°F"}
